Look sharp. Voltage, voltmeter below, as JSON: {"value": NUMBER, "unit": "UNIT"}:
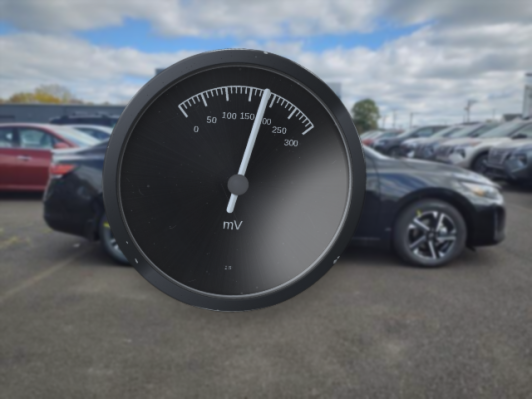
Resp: {"value": 180, "unit": "mV"}
